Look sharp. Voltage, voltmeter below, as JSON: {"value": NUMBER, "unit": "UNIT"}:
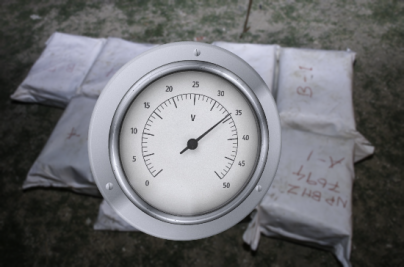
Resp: {"value": 34, "unit": "V"}
